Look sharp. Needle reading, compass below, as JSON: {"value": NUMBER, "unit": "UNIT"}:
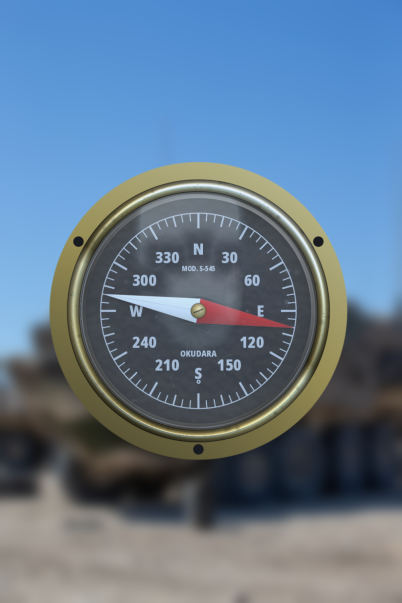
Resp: {"value": 100, "unit": "°"}
